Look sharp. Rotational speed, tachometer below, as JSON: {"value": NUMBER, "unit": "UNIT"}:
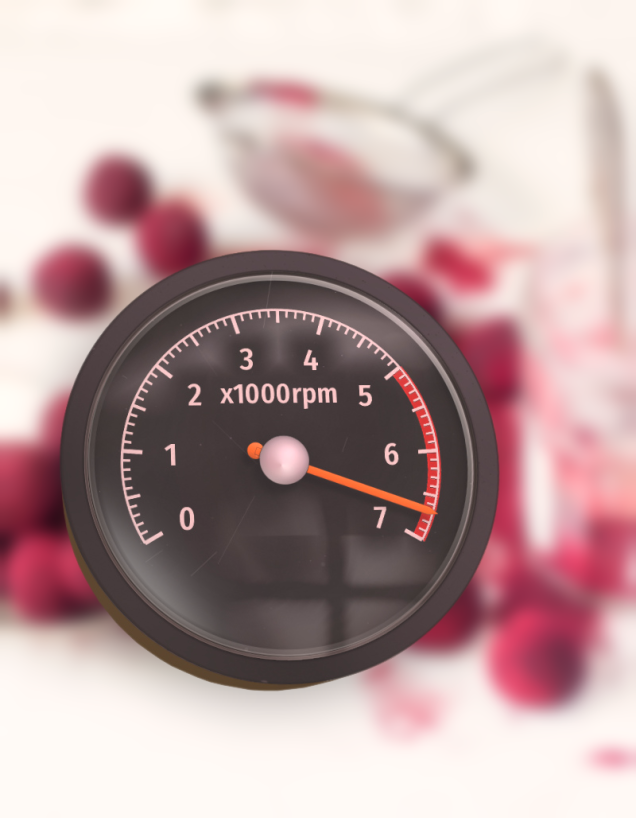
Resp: {"value": 6700, "unit": "rpm"}
